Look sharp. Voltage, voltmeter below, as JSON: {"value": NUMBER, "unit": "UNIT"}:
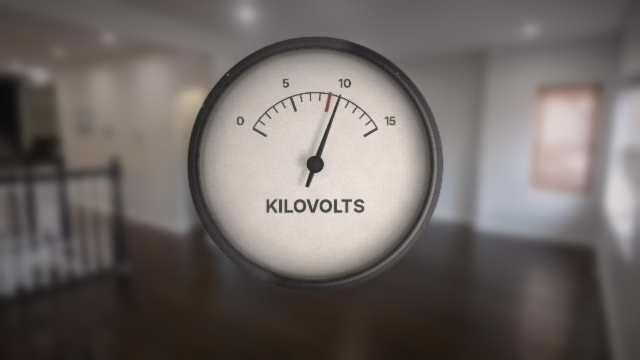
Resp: {"value": 10, "unit": "kV"}
